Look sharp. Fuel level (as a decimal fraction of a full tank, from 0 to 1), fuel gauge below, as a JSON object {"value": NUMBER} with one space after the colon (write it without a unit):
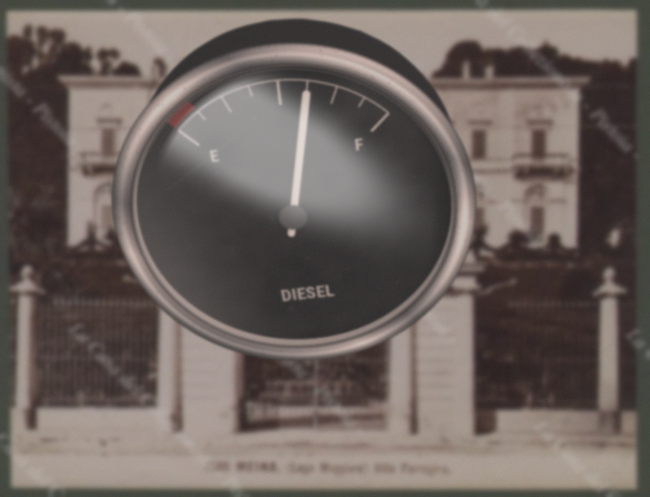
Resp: {"value": 0.625}
